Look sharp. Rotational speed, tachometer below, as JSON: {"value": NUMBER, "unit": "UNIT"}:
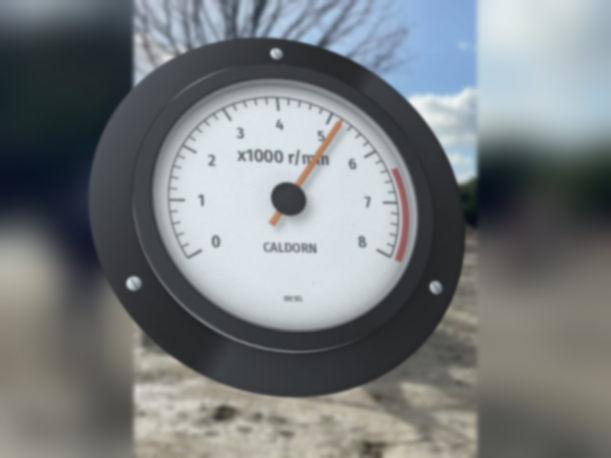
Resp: {"value": 5200, "unit": "rpm"}
